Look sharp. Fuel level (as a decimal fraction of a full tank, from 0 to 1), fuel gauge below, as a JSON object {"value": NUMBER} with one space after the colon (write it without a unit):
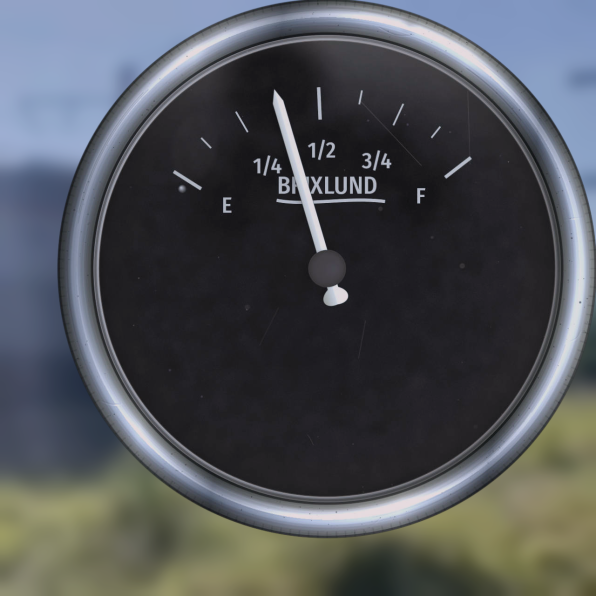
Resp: {"value": 0.375}
